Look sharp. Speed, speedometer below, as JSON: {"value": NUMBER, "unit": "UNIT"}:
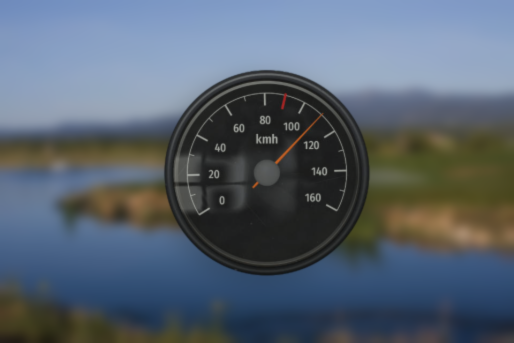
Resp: {"value": 110, "unit": "km/h"}
